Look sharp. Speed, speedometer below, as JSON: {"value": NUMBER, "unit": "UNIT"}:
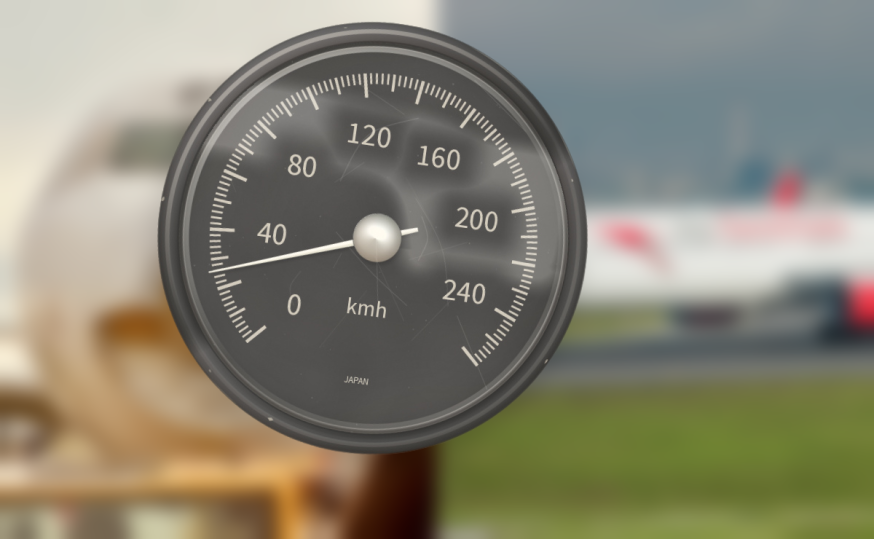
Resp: {"value": 26, "unit": "km/h"}
